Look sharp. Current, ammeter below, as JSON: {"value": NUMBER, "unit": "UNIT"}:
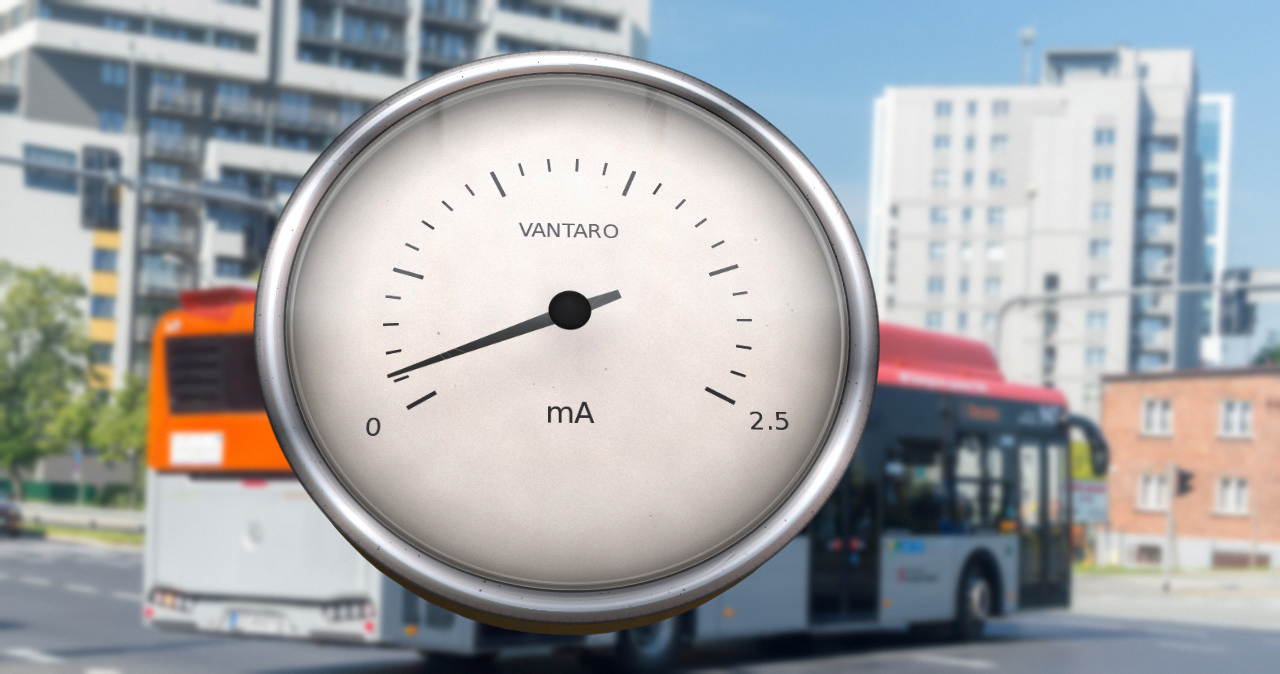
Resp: {"value": 0.1, "unit": "mA"}
